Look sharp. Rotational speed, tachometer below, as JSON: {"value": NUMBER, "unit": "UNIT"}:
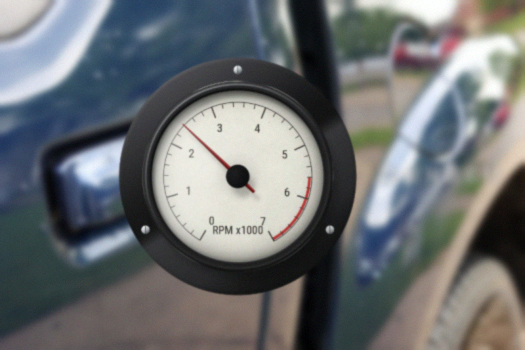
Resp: {"value": 2400, "unit": "rpm"}
